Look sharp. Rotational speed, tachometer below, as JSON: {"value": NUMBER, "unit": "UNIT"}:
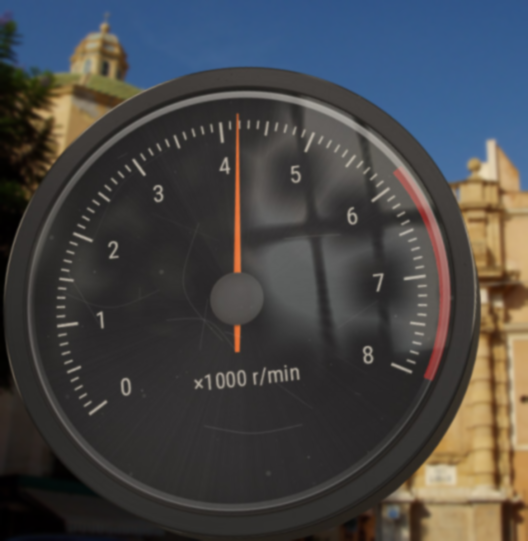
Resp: {"value": 4200, "unit": "rpm"}
